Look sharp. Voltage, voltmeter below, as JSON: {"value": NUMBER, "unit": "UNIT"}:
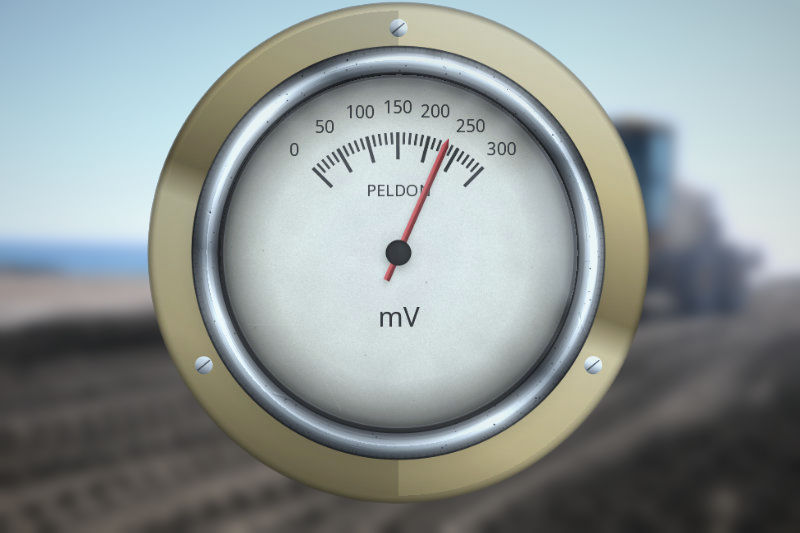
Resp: {"value": 230, "unit": "mV"}
